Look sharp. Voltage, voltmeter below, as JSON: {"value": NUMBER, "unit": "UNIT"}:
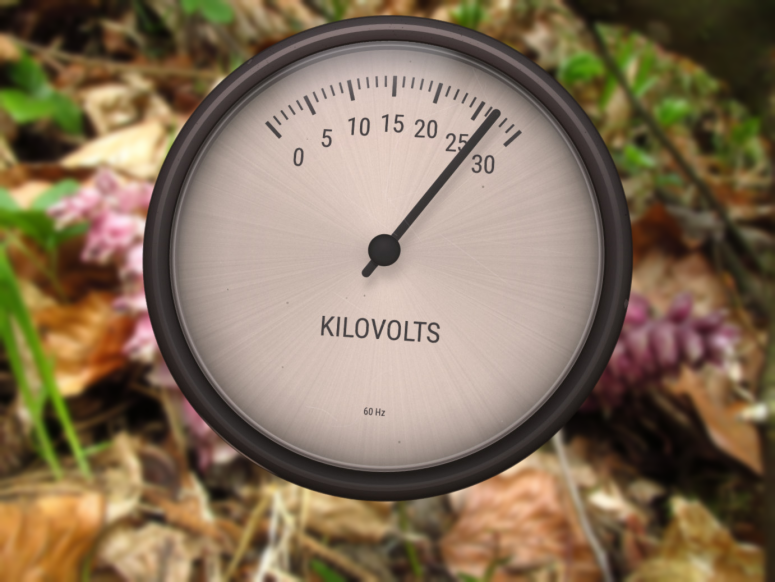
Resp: {"value": 27, "unit": "kV"}
